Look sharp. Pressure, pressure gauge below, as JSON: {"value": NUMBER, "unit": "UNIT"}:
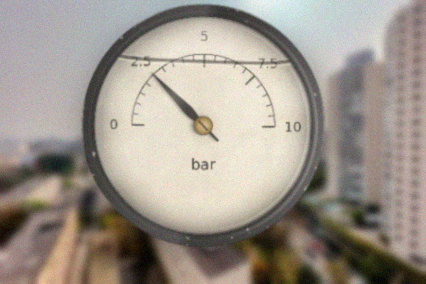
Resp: {"value": 2.5, "unit": "bar"}
